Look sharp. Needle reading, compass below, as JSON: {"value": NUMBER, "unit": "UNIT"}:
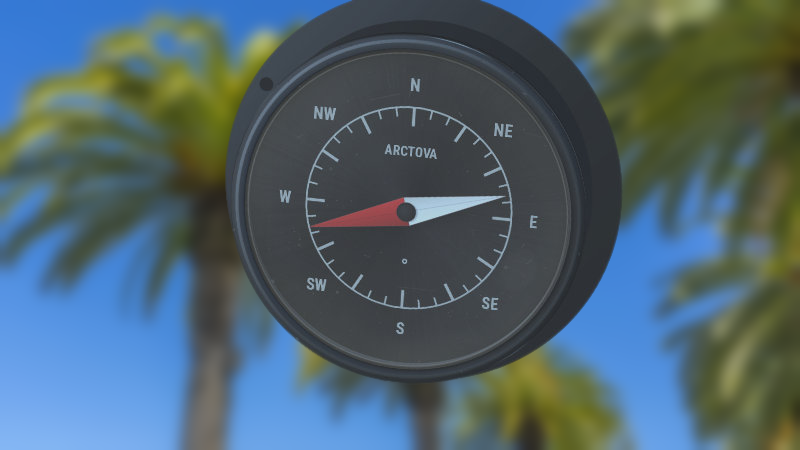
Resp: {"value": 255, "unit": "°"}
